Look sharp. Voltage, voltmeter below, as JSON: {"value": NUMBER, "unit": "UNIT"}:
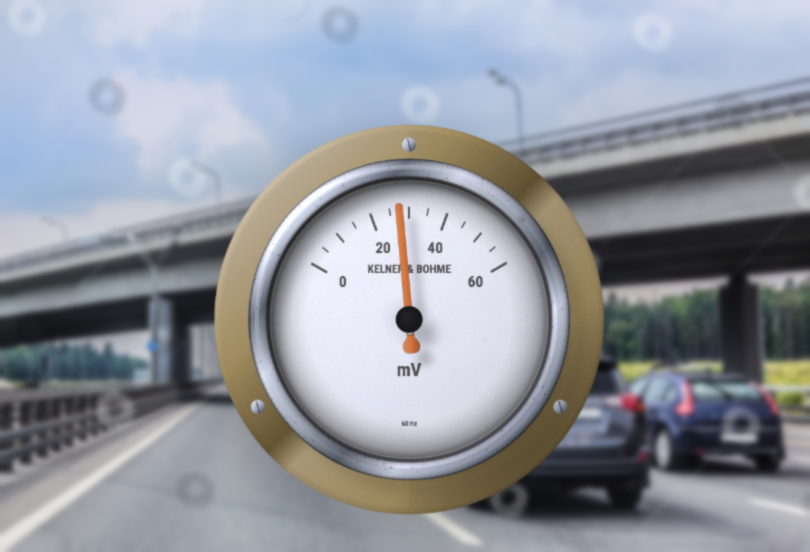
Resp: {"value": 27.5, "unit": "mV"}
